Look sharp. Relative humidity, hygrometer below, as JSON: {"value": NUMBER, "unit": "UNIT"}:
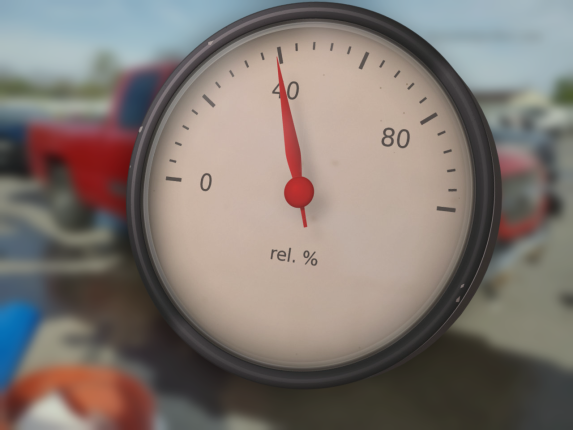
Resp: {"value": 40, "unit": "%"}
